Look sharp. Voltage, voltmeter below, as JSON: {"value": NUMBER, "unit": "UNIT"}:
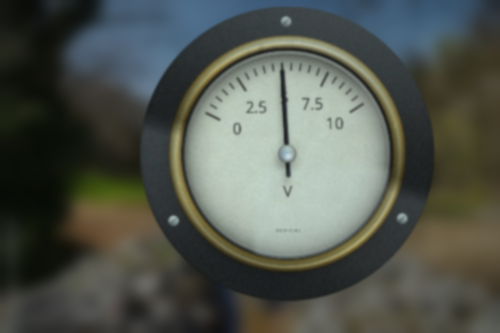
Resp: {"value": 5, "unit": "V"}
